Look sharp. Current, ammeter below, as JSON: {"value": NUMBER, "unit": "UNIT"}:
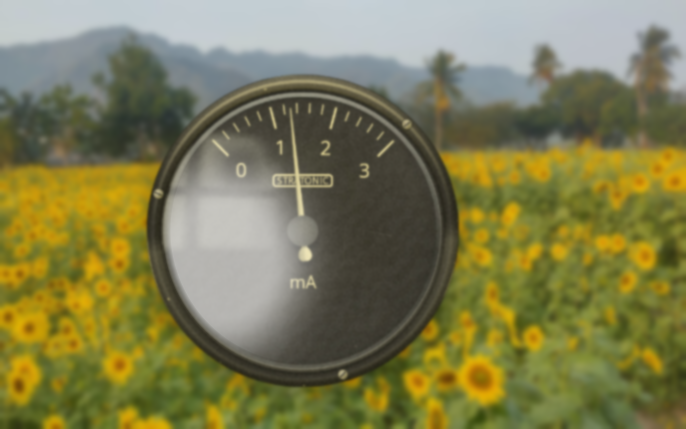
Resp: {"value": 1.3, "unit": "mA"}
